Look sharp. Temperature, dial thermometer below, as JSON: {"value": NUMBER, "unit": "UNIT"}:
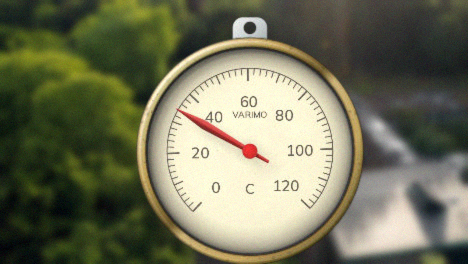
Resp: {"value": 34, "unit": "°C"}
